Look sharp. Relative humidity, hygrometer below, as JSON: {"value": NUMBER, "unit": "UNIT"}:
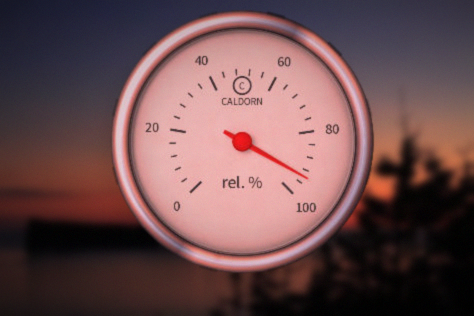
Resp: {"value": 94, "unit": "%"}
